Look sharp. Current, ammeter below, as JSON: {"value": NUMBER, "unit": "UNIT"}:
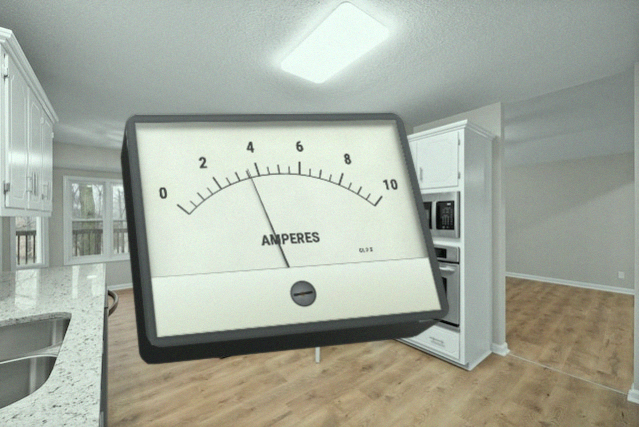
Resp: {"value": 3.5, "unit": "A"}
